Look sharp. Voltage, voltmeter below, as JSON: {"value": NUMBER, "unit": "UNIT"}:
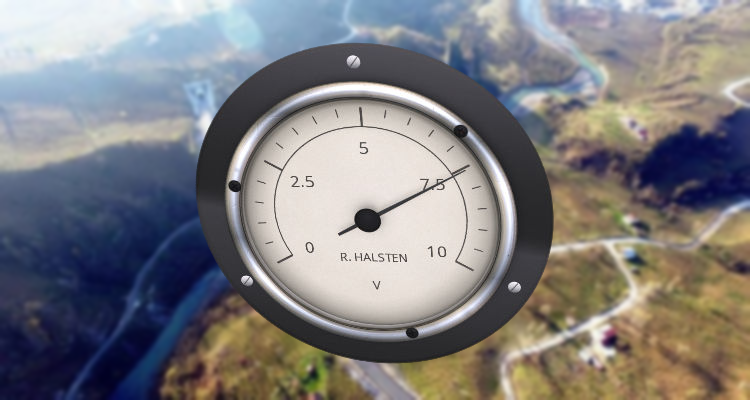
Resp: {"value": 7.5, "unit": "V"}
